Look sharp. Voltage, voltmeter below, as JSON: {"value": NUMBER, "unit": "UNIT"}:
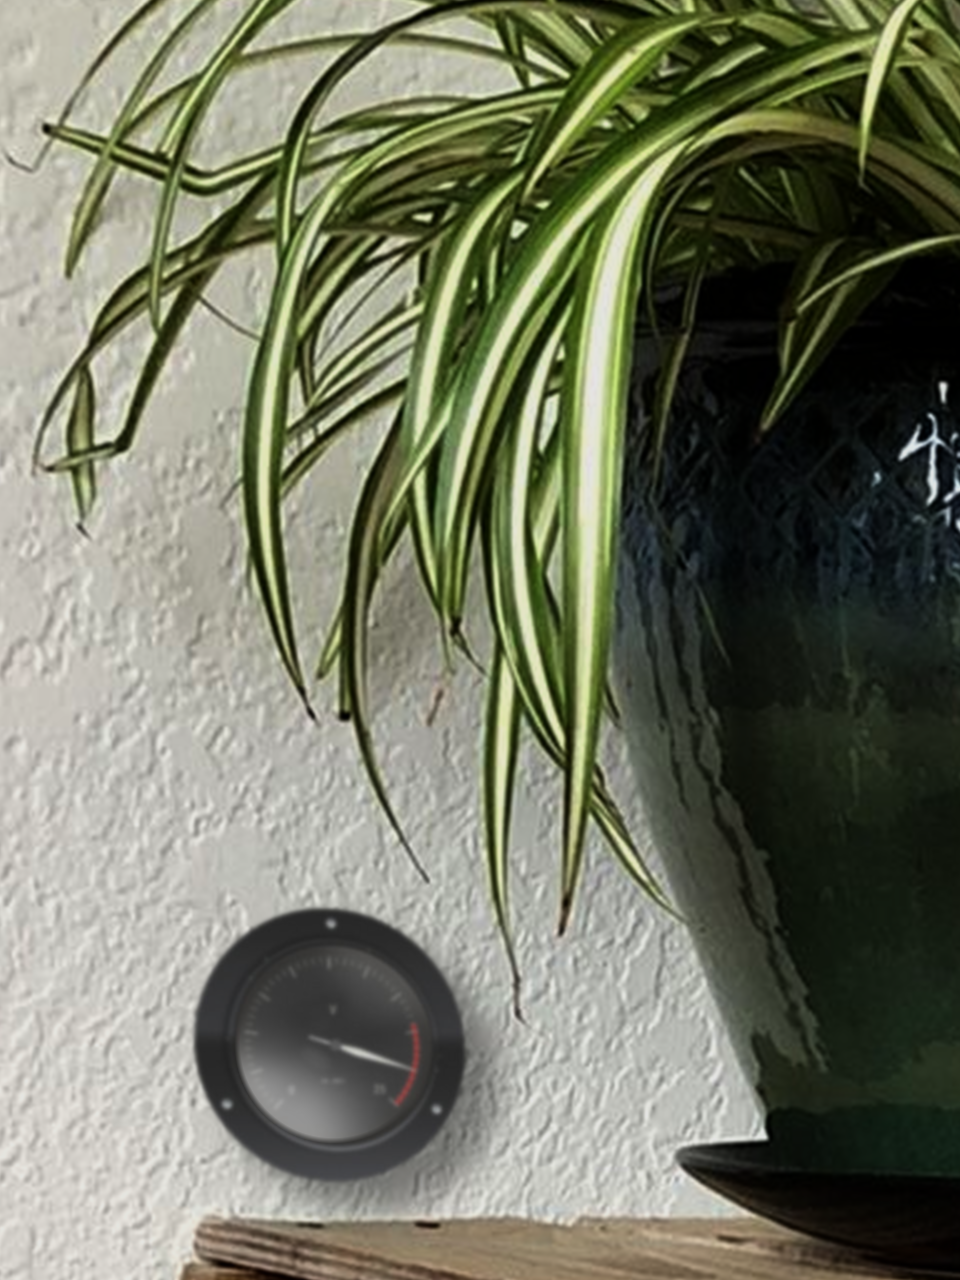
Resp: {"value": 22.5, "unit": "V"}
